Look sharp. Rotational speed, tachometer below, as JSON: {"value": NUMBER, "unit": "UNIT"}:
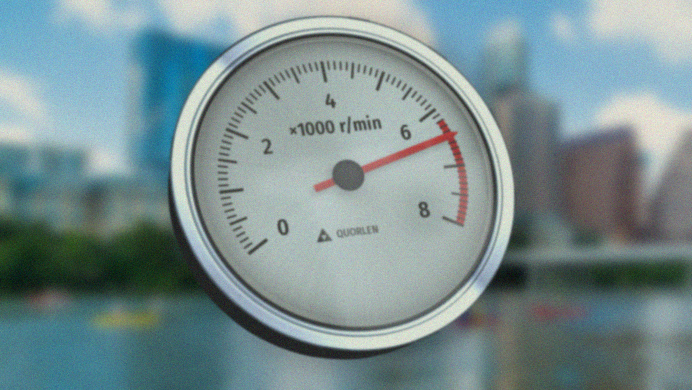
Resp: {"value": 6500, "unit": "rpm"}
